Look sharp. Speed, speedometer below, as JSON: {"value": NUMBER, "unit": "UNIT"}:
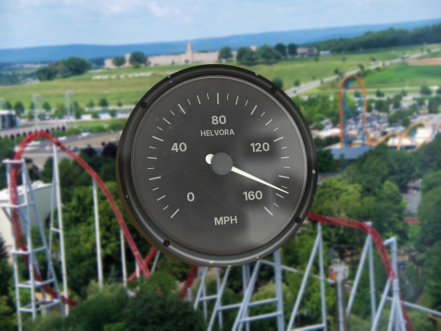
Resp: {"value": 147.5, "unit": "mph"}
